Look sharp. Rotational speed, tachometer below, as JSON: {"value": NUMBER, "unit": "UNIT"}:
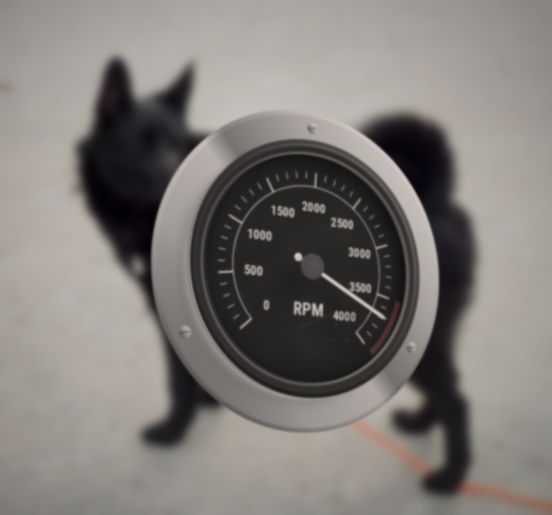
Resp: {"value": 3700, "unit": "rpm"}
